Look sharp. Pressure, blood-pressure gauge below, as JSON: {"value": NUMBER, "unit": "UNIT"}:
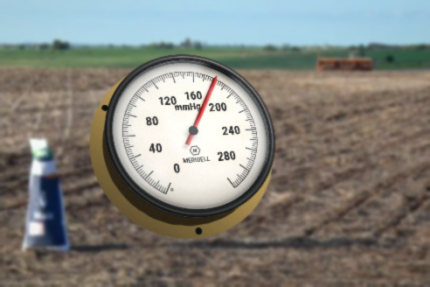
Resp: {"value": 180, "unit": "mmHg"}
